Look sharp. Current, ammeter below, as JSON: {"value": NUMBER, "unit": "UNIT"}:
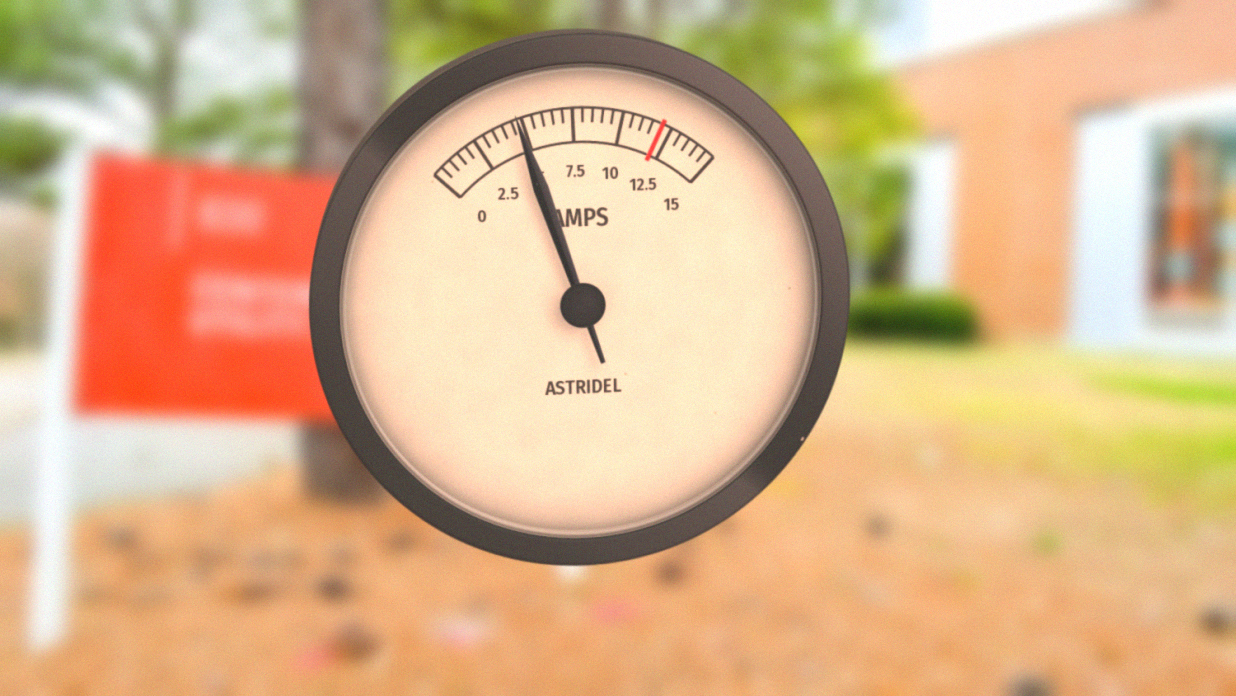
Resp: {"value": 4.75, "unit": "A"}
